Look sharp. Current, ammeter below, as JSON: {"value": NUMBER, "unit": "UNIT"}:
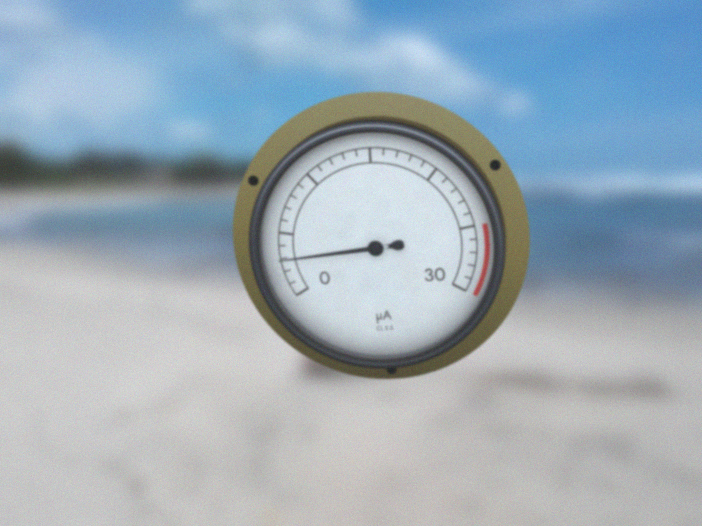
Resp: {"value": 3, "unit": "µA"}
